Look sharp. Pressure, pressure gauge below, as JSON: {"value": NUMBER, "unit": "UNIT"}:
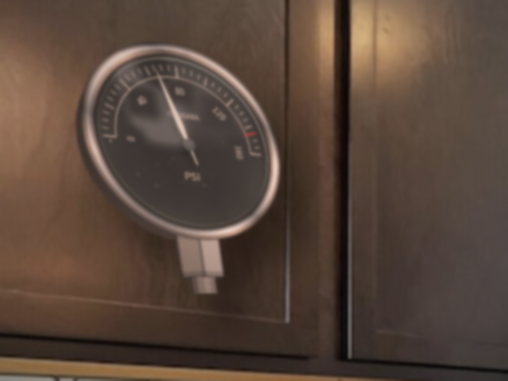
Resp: {"value": 65, "unit": "psi"}
